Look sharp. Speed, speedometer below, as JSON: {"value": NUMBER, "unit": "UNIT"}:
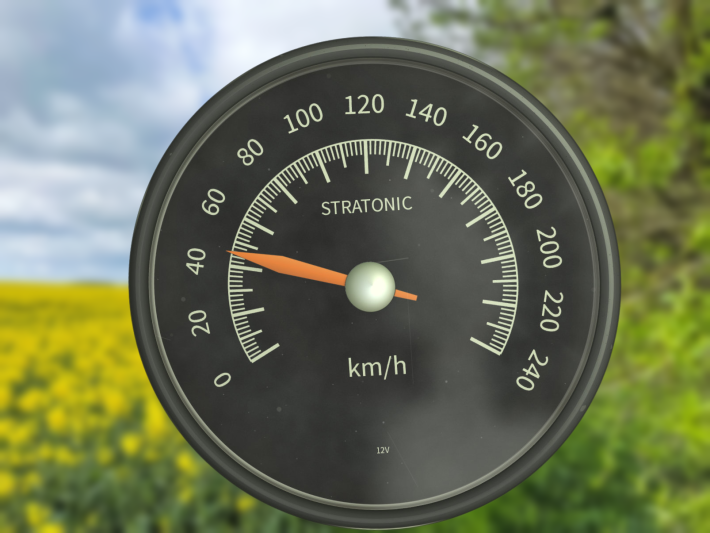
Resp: {"value": 46, "unit": "km/h"}
